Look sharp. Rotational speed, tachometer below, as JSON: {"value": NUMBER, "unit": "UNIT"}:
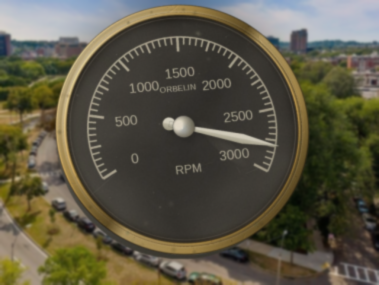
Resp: {"value": 2800, "unit": "rpm"}
